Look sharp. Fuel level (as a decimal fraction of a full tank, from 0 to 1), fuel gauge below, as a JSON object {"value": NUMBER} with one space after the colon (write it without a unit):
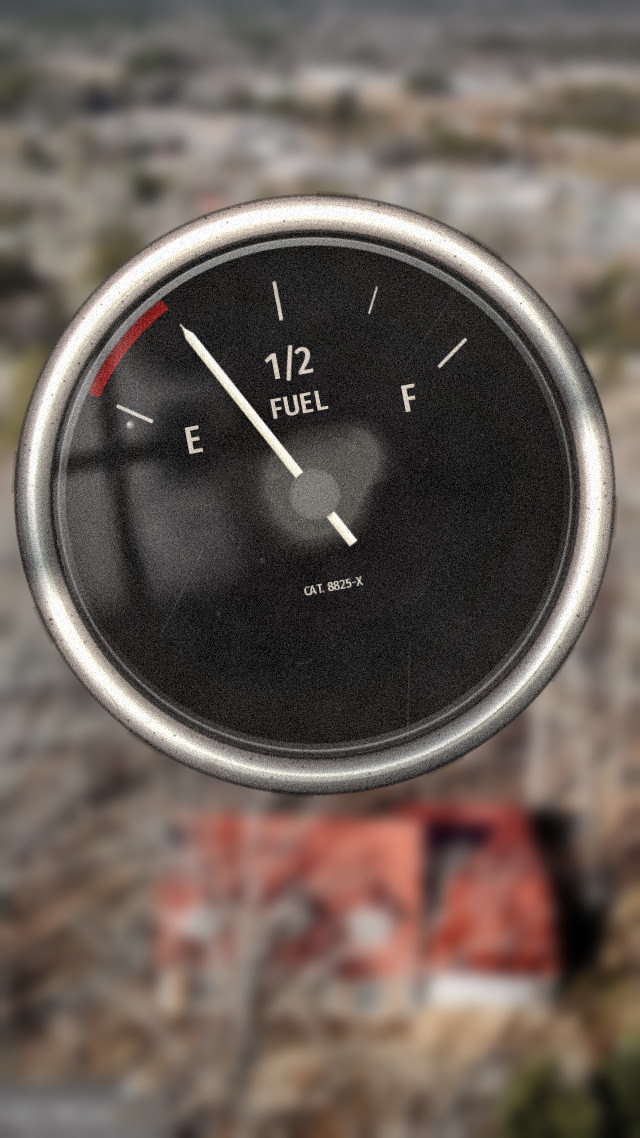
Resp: {"value": 0.25}
